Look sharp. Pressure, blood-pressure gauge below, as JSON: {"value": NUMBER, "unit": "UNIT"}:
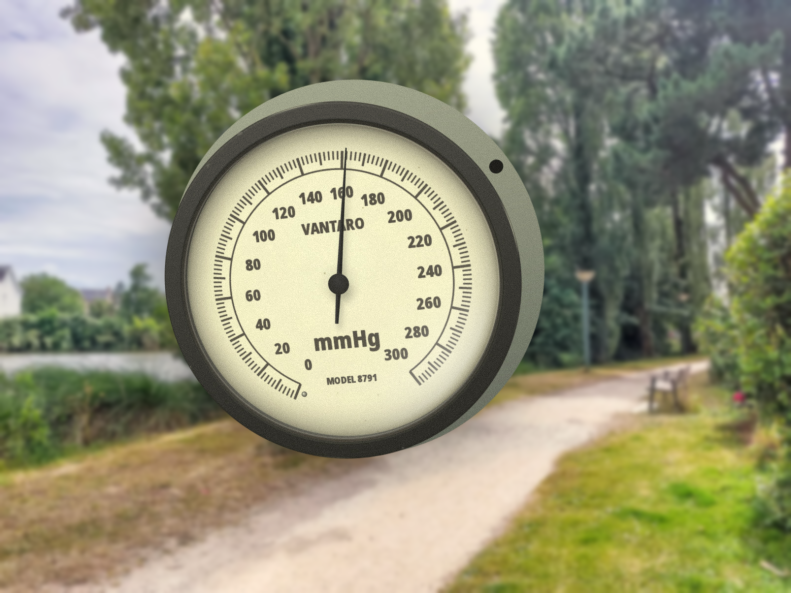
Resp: {"value": 162, "unit": "mmHg"}
